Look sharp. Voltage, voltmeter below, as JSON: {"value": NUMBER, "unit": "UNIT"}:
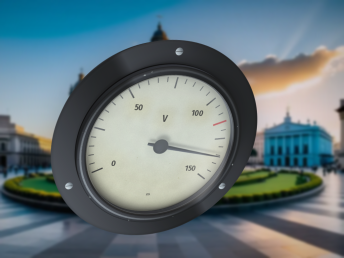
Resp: {"value": 135, "unit": "V"}
